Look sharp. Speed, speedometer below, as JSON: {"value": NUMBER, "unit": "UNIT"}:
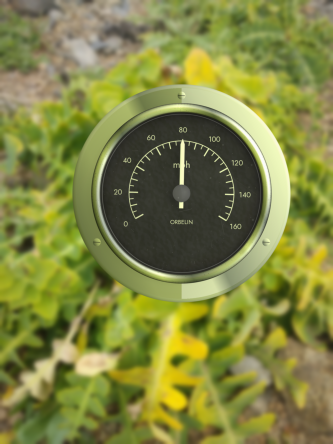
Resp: {"value": 80, "unit": "mph"}
